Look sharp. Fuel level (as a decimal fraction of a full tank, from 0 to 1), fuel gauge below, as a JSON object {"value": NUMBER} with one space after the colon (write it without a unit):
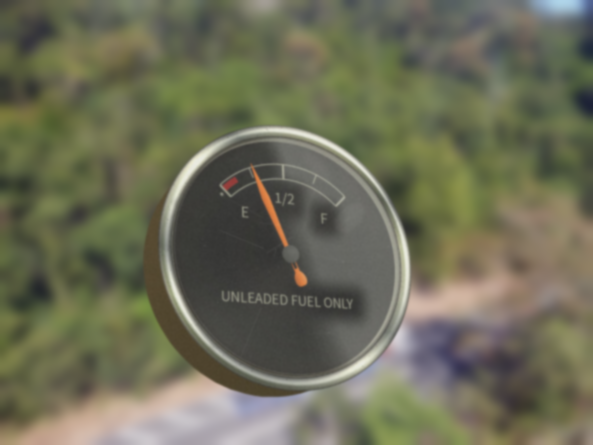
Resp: {"value": 0.25}
